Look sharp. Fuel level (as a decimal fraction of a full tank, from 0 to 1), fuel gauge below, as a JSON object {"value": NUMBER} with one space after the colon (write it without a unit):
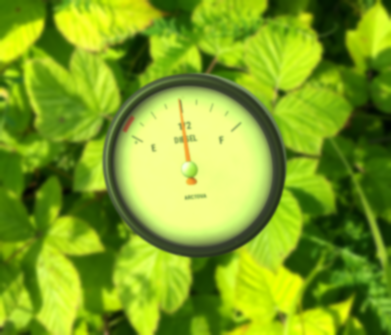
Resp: {"value": 0.5}
